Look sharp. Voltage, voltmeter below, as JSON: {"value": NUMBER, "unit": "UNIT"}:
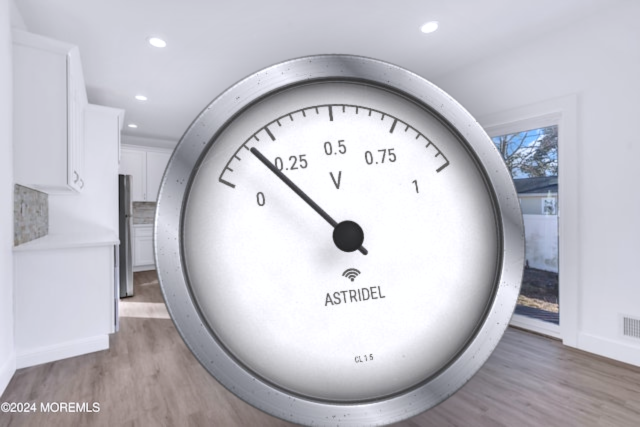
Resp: {"value": 0.15, "unit": "V"}
